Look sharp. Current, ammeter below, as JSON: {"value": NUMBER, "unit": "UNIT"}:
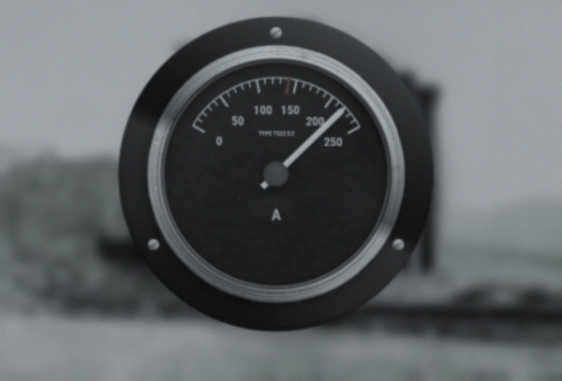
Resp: {"value": 220, "unit": "A"}
